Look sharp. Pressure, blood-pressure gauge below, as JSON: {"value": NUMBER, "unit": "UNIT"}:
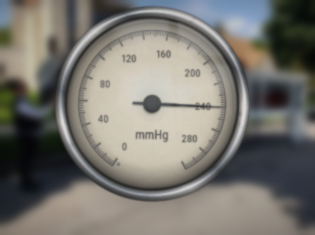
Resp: {"value": 240, "unit": "mmHg"}
